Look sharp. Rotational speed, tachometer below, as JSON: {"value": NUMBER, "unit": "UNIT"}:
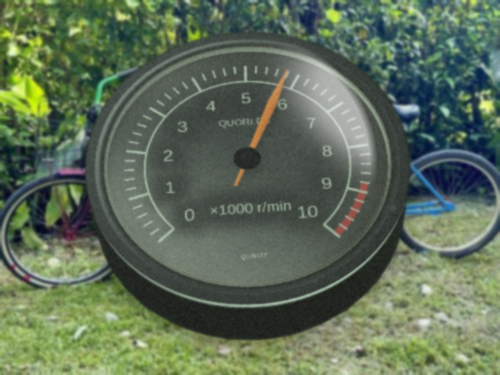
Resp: {"value": 5800, "unit": "rpm"}
